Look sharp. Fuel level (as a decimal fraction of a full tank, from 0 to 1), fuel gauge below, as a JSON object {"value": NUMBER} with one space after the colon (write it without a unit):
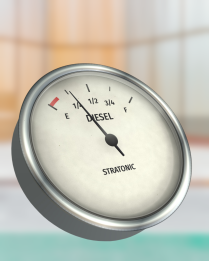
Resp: {"value": 0.25}
